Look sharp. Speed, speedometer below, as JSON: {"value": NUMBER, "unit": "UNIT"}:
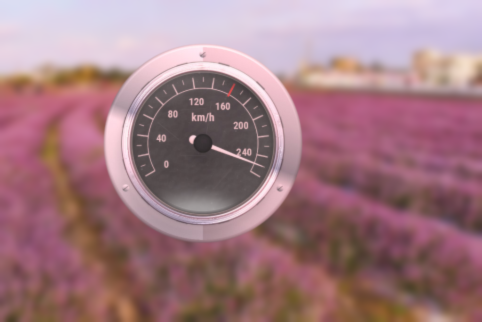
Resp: {"value": 250, "unit": "km/h"}
